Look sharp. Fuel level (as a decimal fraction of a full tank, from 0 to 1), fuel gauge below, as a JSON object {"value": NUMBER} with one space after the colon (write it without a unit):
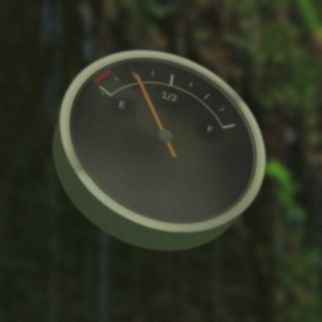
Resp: {"value": 0.25}
